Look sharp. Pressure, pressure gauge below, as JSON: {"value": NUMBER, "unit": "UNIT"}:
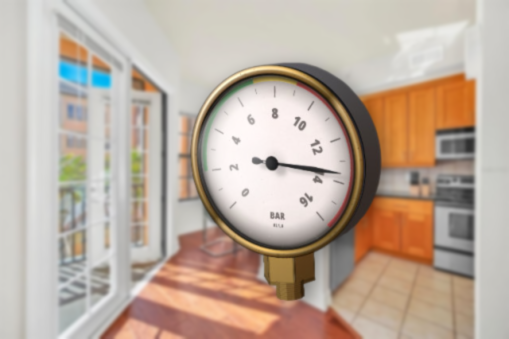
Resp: {"value": 13.5, "unit": "bar"}
